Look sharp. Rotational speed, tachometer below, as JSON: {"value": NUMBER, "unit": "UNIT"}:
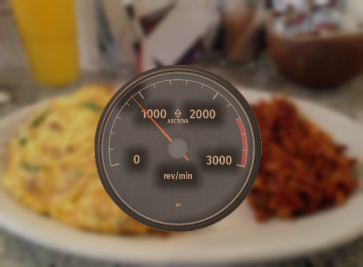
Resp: {"value": 900, "unit": "rpm"}
